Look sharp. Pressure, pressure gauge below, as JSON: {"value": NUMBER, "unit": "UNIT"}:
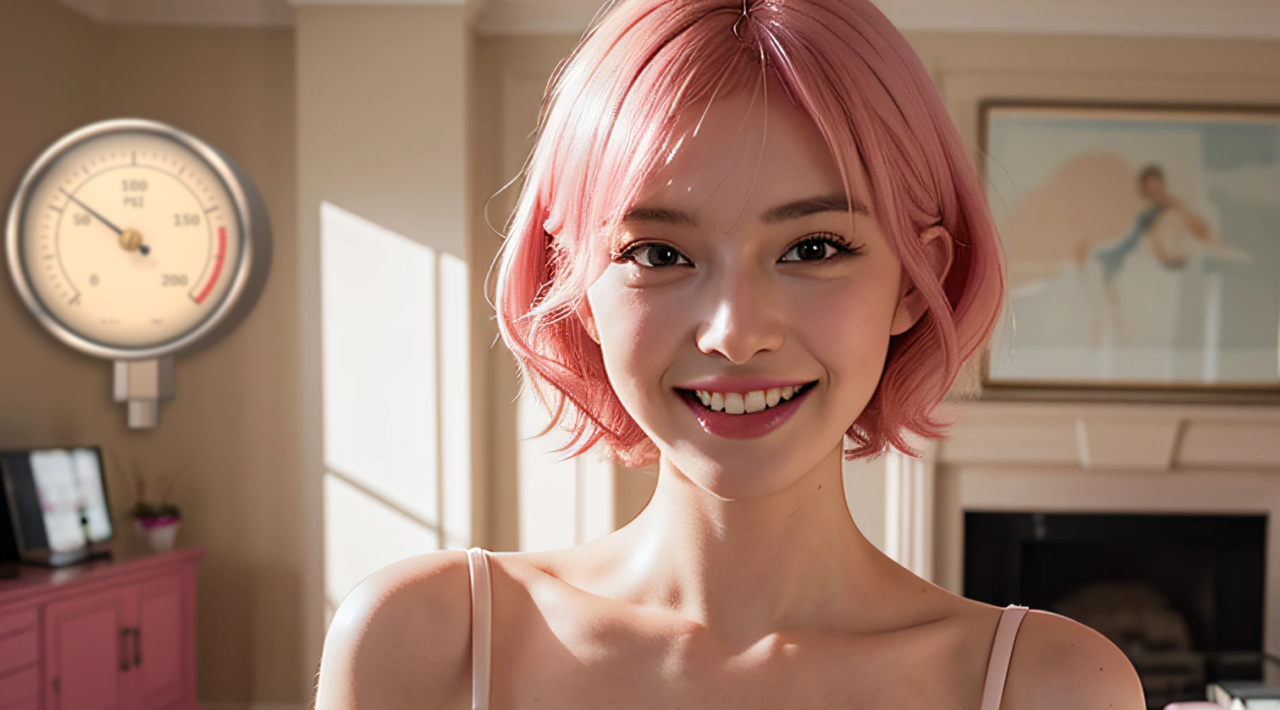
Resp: {"value": 60, "unit": "psi"}
